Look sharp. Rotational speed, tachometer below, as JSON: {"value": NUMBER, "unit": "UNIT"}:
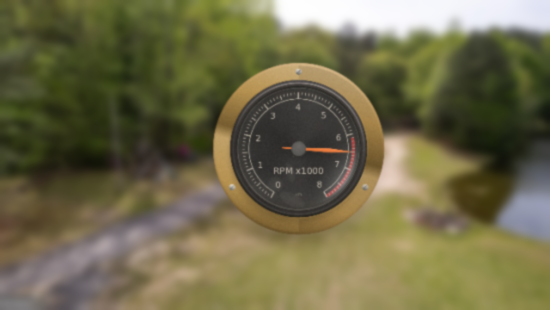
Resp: {"value": 6500, "unit": "rpm"}
